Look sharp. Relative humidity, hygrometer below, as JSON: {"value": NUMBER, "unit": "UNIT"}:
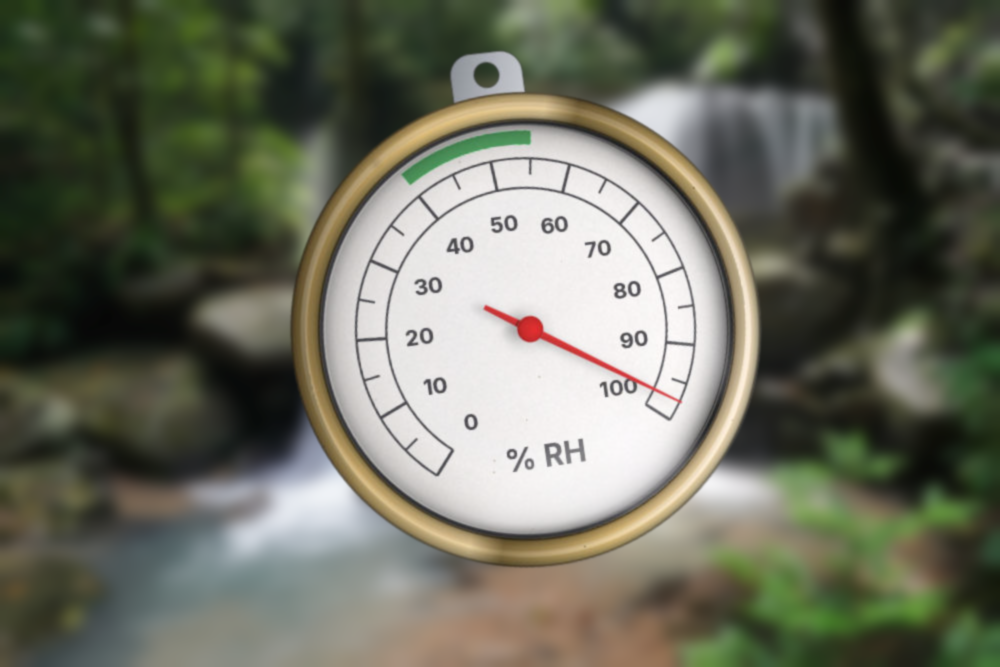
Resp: {"value": 97.5, "unit": "%"}
